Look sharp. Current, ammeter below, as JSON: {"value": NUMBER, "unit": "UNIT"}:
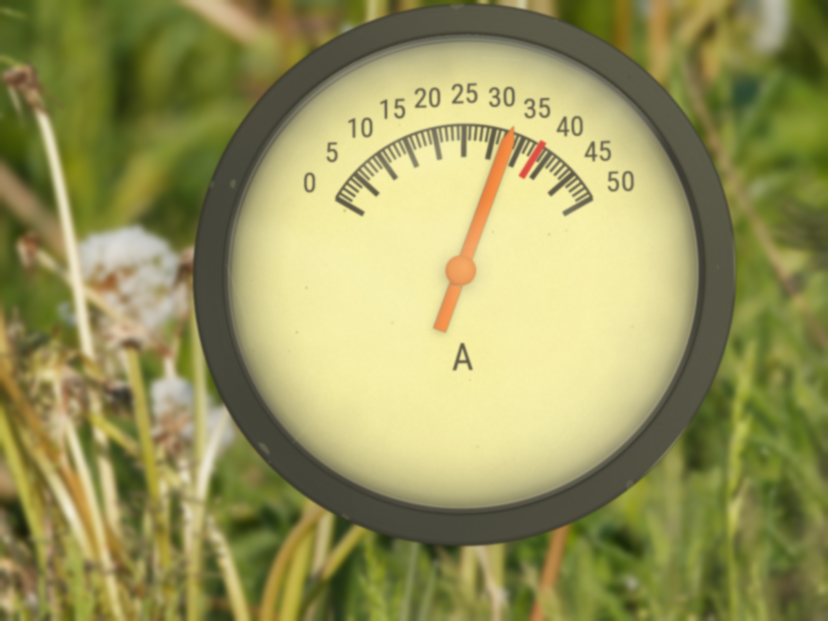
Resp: {"value": 33, "unit": "A"}
